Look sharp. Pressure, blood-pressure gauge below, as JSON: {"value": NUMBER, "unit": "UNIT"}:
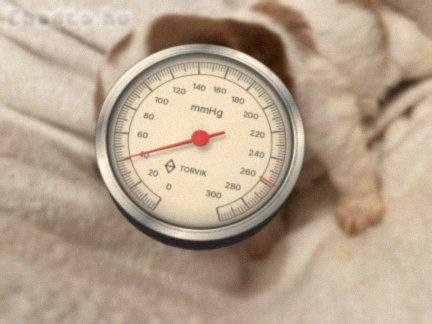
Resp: {"value": 40, "unit": "mmHg"}
